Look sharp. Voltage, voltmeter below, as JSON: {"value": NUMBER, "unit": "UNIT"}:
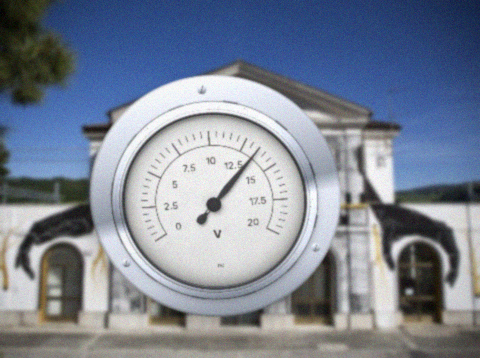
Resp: {"value": 13.5, "unit": "V"}
